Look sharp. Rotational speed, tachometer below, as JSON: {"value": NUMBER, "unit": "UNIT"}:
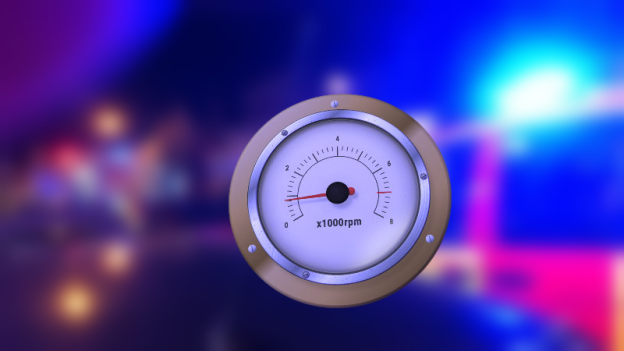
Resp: {"value": 800, "unit": "rpm"}
